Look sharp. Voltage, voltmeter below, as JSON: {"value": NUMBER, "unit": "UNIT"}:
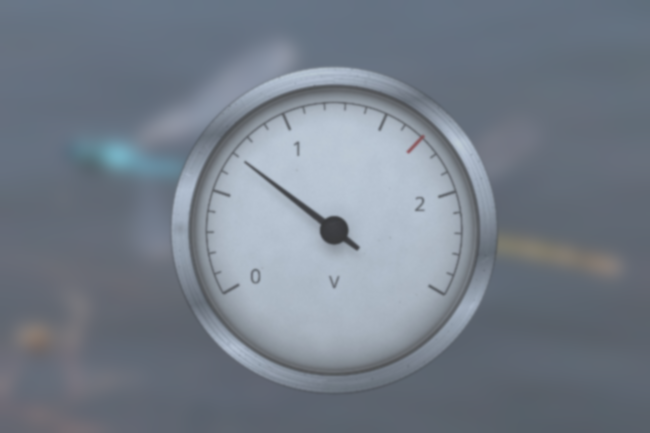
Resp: {"value": 0.7, "unit": "V"}
